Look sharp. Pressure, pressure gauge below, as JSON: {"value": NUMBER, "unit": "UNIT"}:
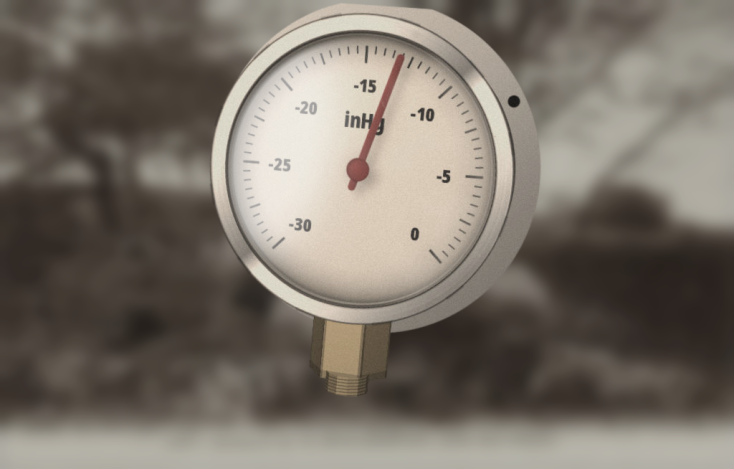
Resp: {"value": -13, "unit": "inHg"}
